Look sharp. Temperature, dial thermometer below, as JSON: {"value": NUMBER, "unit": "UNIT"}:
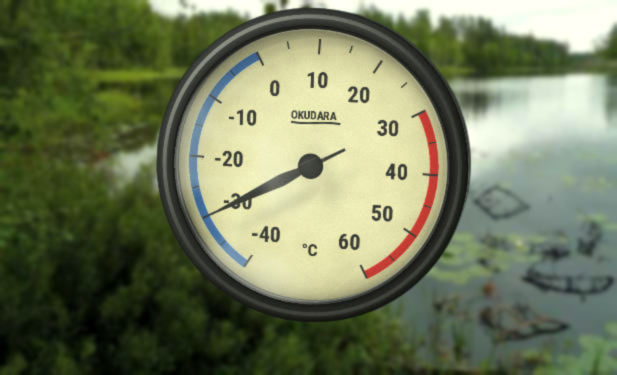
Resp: {"value": -30, "unit": "°C"}
